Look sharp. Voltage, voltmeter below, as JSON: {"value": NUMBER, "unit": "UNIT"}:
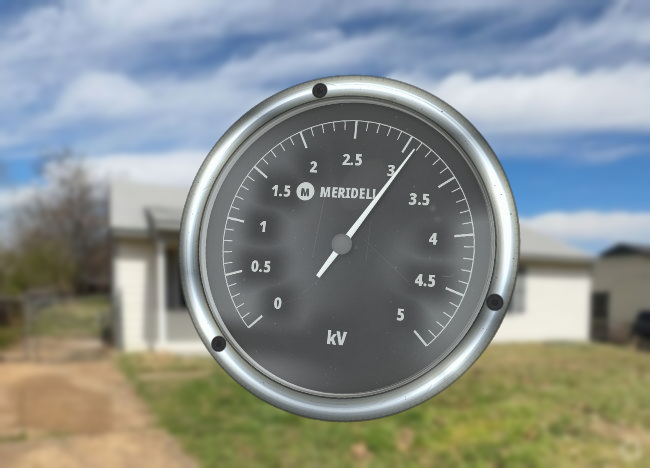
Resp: {"value": 3.1, "unit": "kV"}
